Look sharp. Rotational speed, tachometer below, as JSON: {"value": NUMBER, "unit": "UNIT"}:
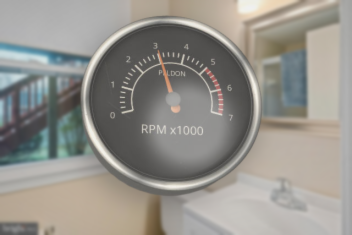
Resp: {"value": 3000, "unit": "rpm"}
